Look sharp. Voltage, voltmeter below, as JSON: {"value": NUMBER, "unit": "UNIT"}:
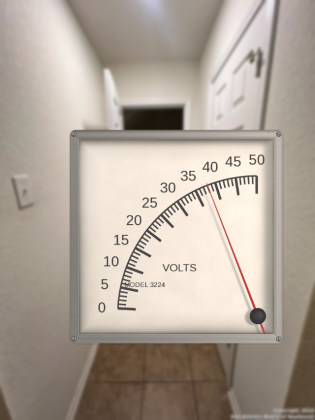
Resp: {"value": 38, "unit": "V"}
